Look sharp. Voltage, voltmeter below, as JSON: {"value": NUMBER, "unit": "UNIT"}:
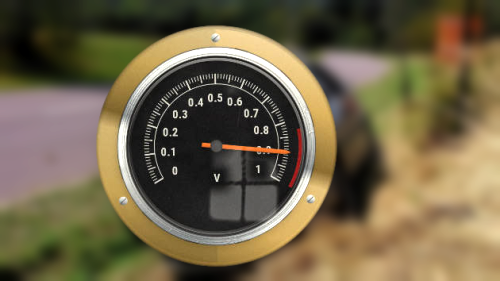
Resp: {"value": 0.9, "unit": "V"}
